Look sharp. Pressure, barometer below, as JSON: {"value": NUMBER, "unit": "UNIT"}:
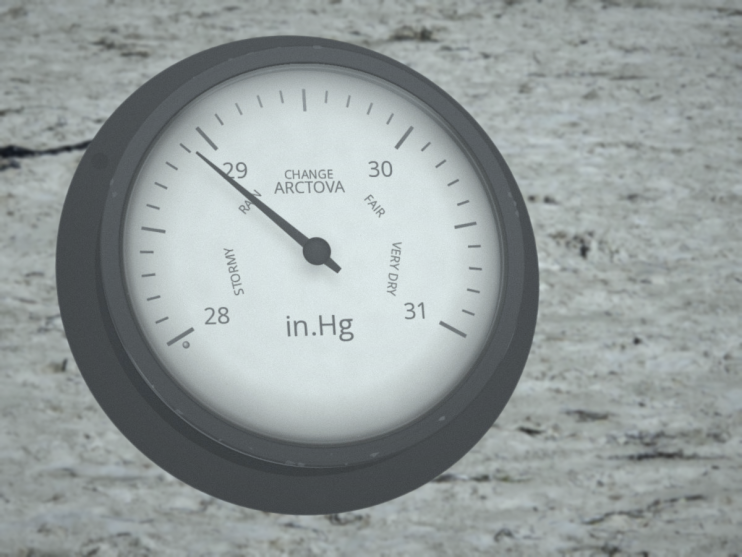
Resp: {"value": 28.9, "unit": "inHg"}
